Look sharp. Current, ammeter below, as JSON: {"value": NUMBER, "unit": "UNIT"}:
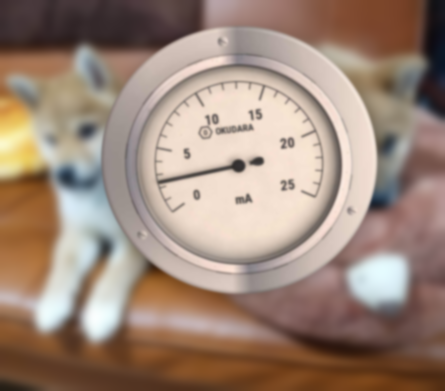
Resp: {"value": 2.5, "unit": "mA"}
